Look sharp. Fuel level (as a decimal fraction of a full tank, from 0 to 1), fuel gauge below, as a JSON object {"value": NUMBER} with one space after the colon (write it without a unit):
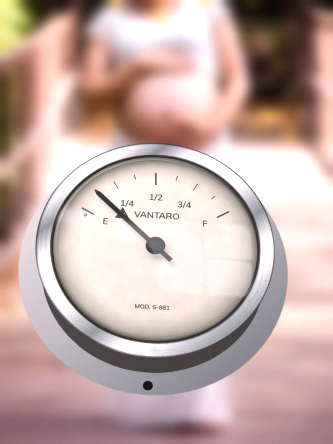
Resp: {"value": 0.125}
